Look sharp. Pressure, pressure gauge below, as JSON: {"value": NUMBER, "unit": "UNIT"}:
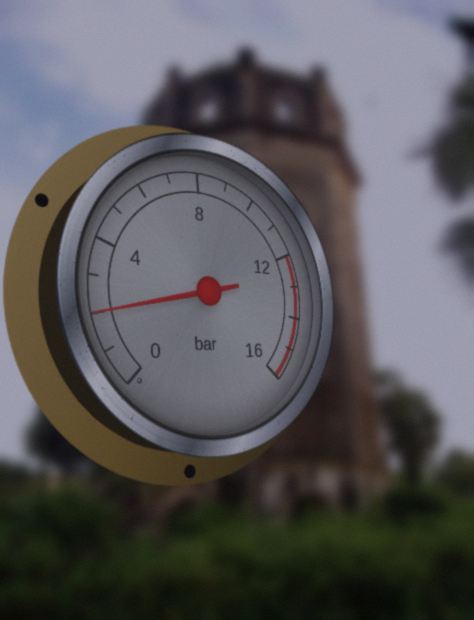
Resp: {"value": 2, "unit": "bar"}
